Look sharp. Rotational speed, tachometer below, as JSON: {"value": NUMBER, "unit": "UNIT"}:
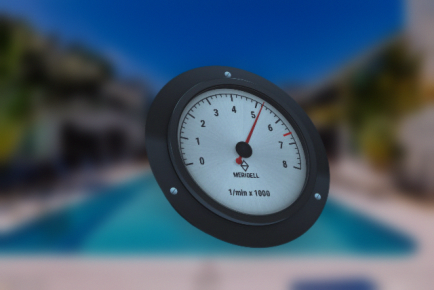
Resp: {"value": 5200, "unit": "rpm"}
